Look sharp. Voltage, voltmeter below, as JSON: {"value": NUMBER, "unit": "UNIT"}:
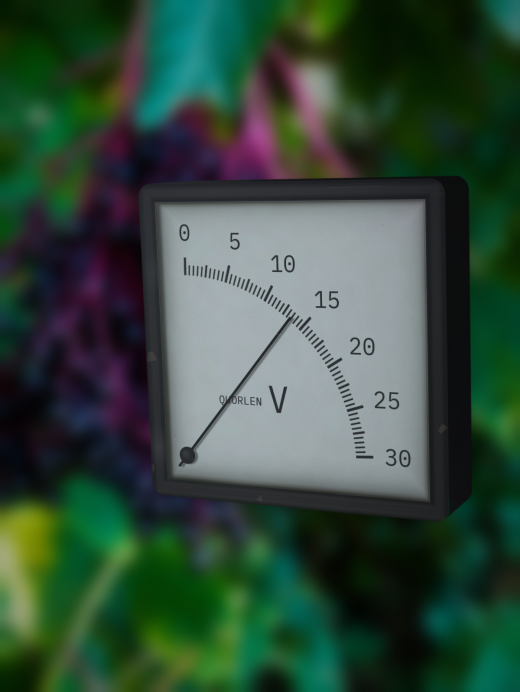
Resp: {"value": 13.5, "unit": "V"}
